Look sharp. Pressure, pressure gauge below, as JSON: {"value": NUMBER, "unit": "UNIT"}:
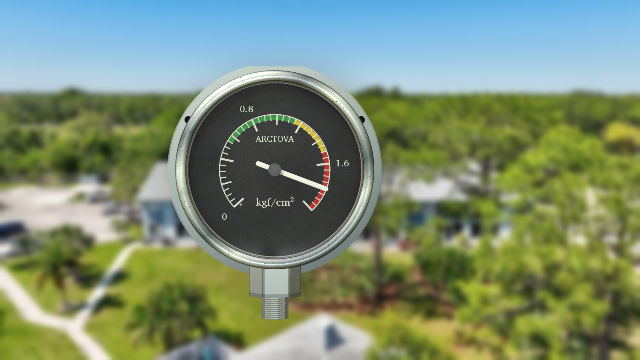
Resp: {"value": 1.8, "unit": "kg/cm²"}
